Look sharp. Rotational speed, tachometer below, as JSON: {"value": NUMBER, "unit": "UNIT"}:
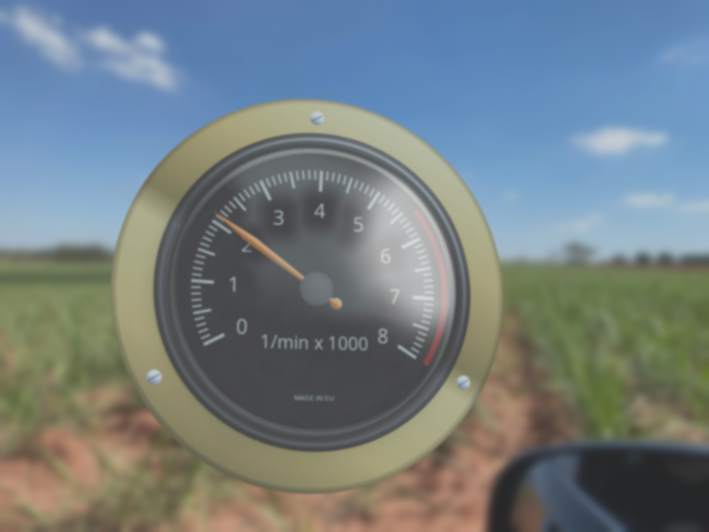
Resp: {"value": 2100, "unit": "rpm"}
